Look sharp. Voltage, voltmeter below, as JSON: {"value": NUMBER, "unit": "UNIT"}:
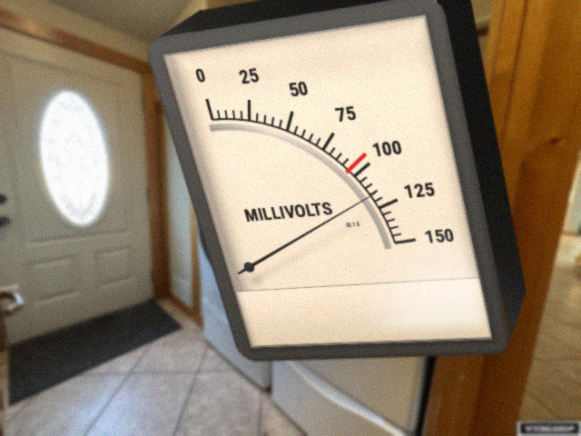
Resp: {"value": 115, "unit": "mV"}
